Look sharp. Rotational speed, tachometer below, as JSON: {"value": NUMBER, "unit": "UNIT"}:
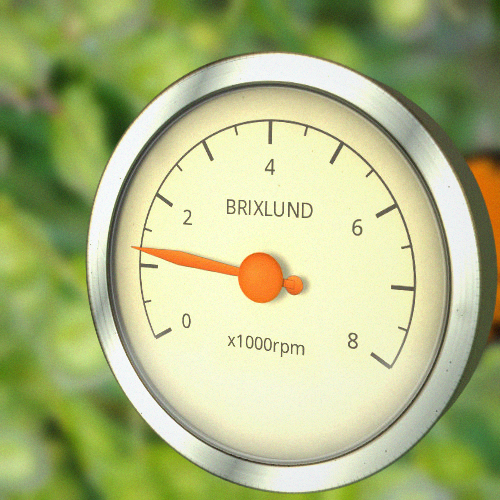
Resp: {"value": 1250, "unit": "rpm"}
